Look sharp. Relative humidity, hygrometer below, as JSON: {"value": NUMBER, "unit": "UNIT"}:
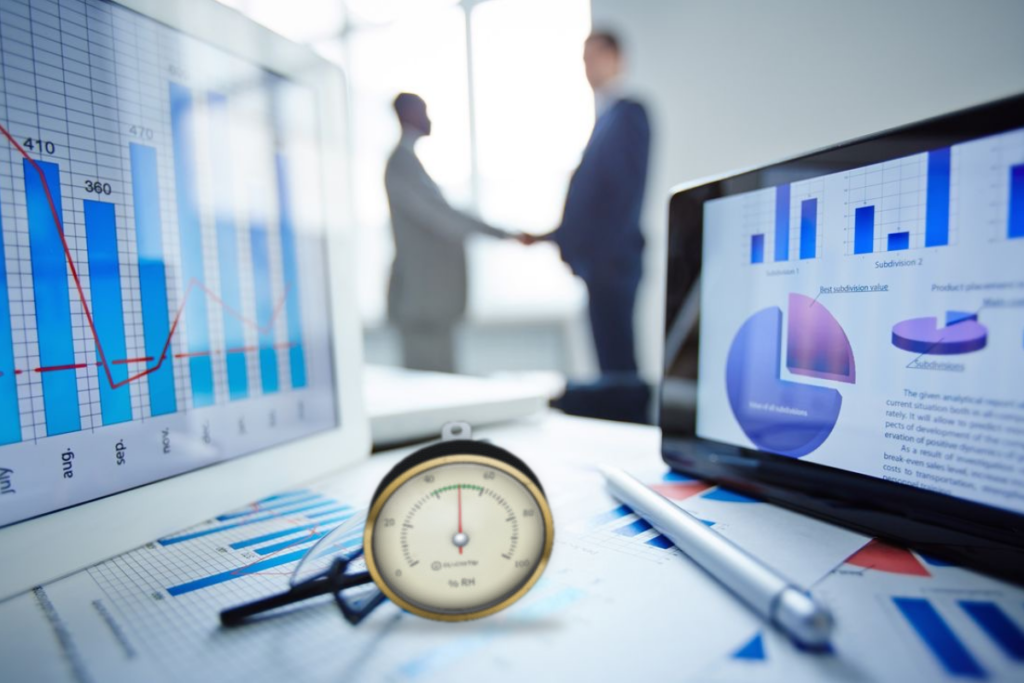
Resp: {"value": 50, "unit": "%"}
